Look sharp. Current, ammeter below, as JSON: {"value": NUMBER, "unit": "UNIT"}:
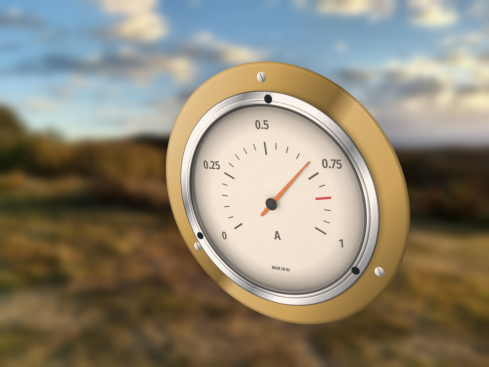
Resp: {"value": 0.7, "unit": "A"}
